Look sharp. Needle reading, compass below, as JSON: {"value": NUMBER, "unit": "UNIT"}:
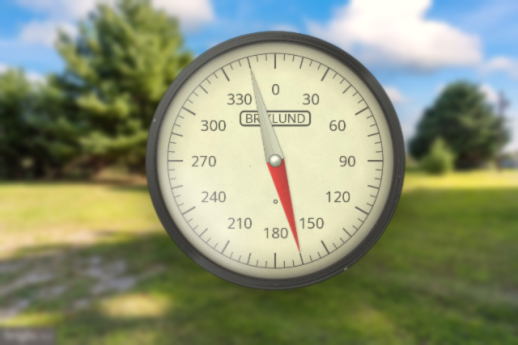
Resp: {"value": 165, "unit": "°"}
